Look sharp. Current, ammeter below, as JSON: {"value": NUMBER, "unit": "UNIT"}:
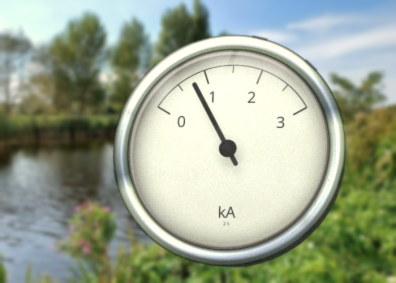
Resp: {"value": 0.75, "unit": "kA"}
